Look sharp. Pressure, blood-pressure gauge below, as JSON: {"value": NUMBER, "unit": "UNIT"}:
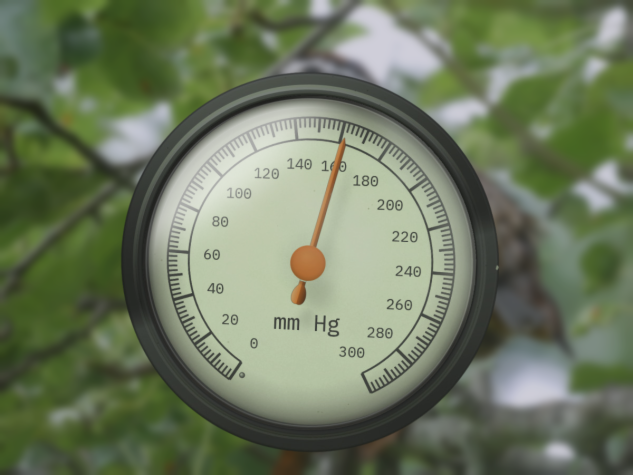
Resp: {"value": 162, "unit": "mmHg"}
